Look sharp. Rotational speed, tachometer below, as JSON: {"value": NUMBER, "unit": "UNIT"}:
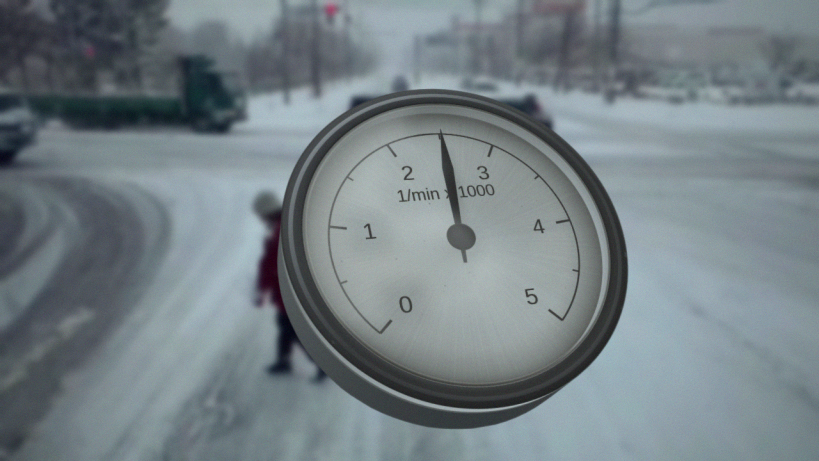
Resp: {"value": 2500, "unit": "rpm"}
